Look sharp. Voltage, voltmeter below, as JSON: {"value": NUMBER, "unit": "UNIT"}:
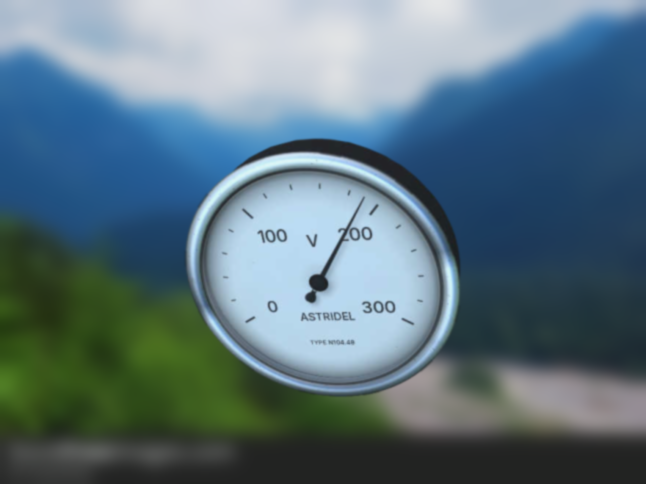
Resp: {"value": 190, "unit": "V"}
